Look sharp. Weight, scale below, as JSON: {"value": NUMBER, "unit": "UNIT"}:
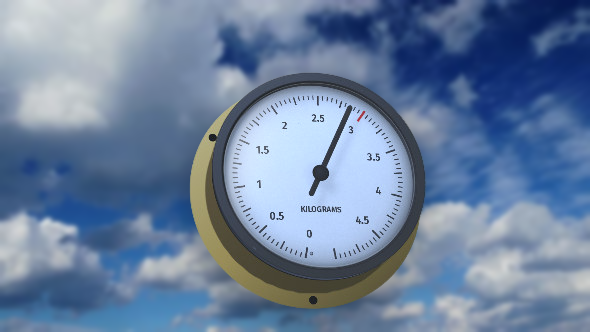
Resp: {"value": 2.85, "unit": "kg"}
